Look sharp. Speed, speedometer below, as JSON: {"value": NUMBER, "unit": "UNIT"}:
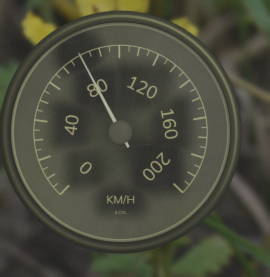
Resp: {"value": 80, "unit": "km/h"}
